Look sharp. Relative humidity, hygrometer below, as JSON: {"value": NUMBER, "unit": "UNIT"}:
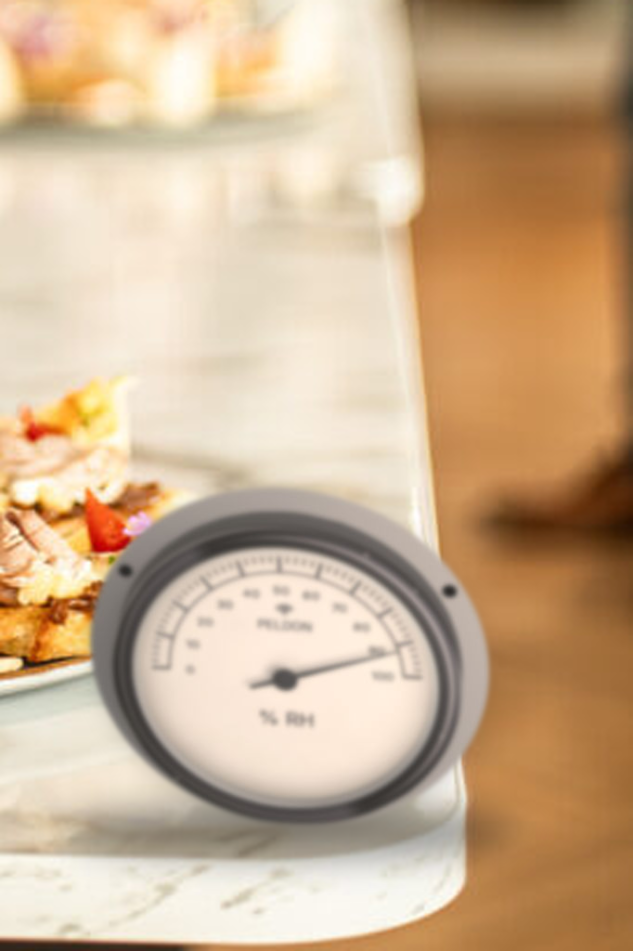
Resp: {"value": 90, "unit": "%"}
